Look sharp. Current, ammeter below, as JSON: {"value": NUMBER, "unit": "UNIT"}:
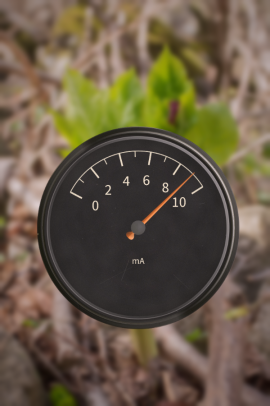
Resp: {"value": 9, "unit": "mA"}
